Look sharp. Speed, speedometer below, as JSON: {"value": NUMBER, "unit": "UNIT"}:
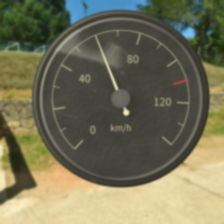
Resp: {"value": 60, "unit": "km/h"}
